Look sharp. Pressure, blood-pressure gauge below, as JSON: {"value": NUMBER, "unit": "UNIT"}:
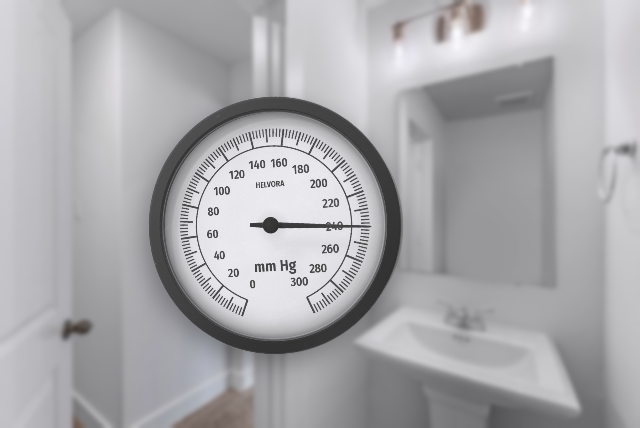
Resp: {"value": 240, "unit": "mmHg"}
